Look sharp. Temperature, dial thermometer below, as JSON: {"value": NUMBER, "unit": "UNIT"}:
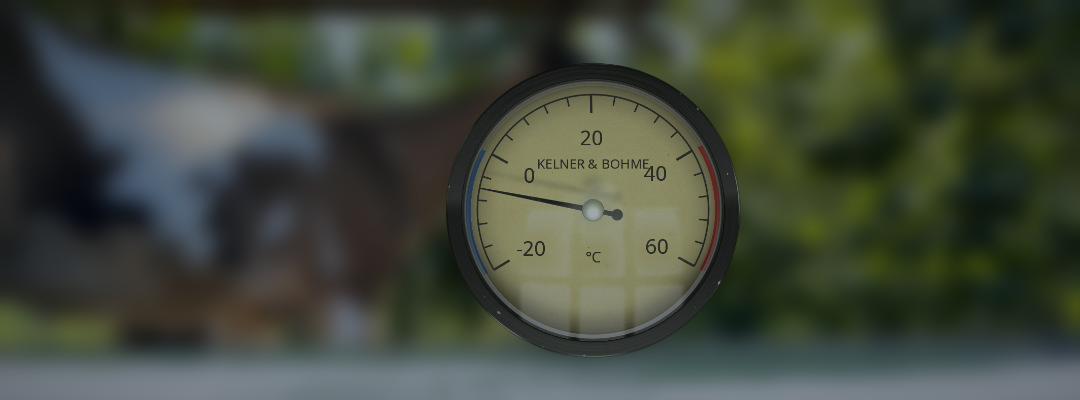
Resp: {"value": -6, "unit": "°C"}
